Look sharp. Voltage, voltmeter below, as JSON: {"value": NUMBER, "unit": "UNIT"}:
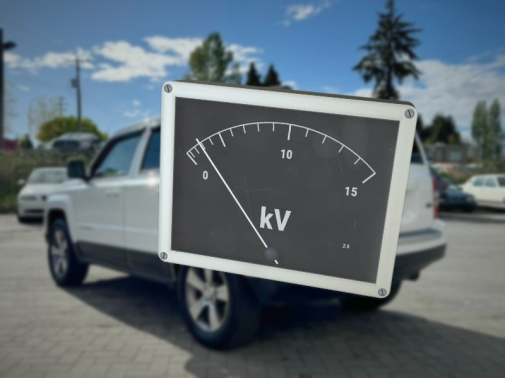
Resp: {"value": 3, "unit": "kV"}
